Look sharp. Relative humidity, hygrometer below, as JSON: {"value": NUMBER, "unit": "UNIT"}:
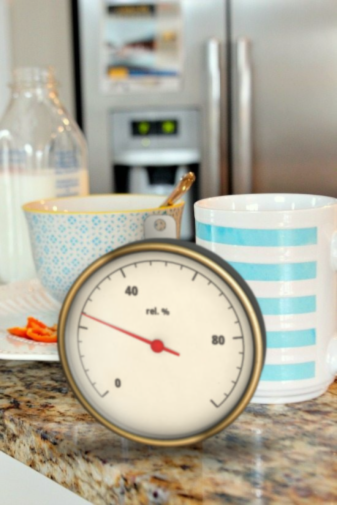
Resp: {"value": 24, "unit": "%"}
